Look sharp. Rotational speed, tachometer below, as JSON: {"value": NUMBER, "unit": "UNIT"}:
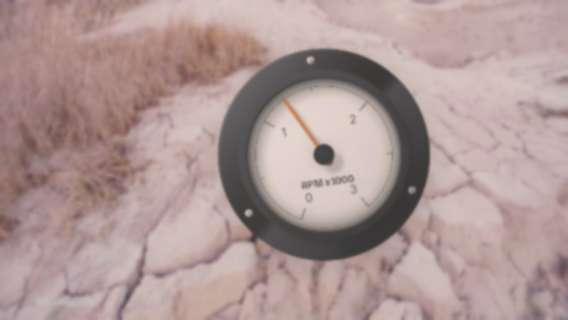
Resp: {"value": 1250, "unit": "rpm"}
